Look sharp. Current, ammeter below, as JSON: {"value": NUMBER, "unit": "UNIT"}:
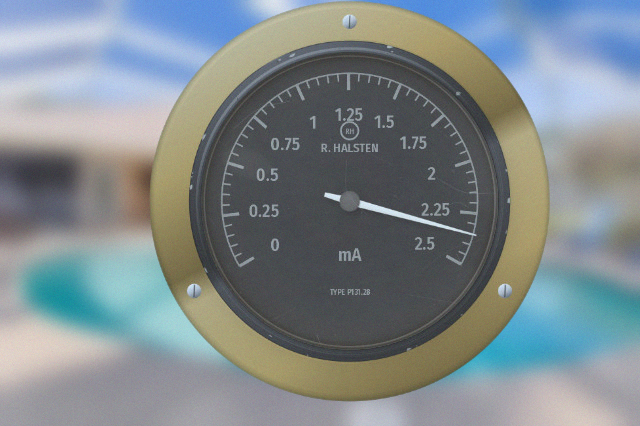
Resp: {"value": 2.35, "unit": "mA"}
